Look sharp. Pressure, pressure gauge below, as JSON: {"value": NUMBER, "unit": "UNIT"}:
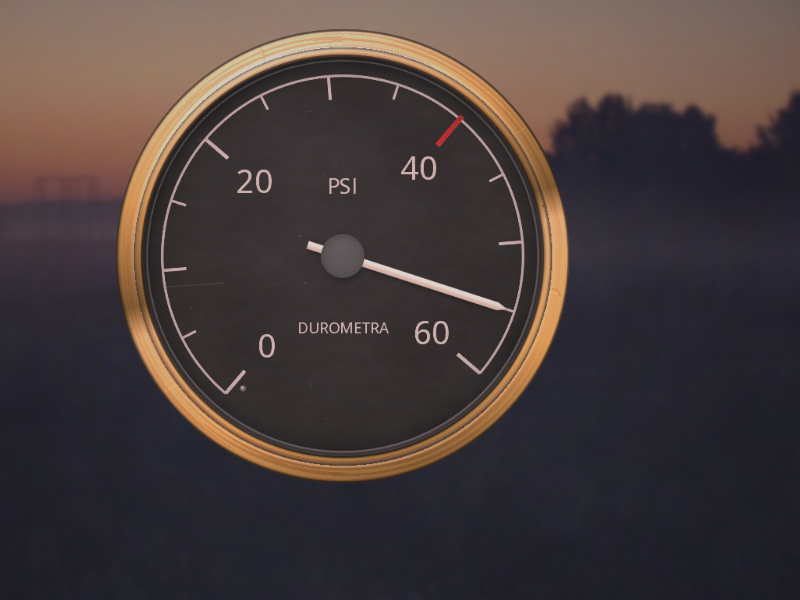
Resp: {"value": 55, "unit": "psi"}
